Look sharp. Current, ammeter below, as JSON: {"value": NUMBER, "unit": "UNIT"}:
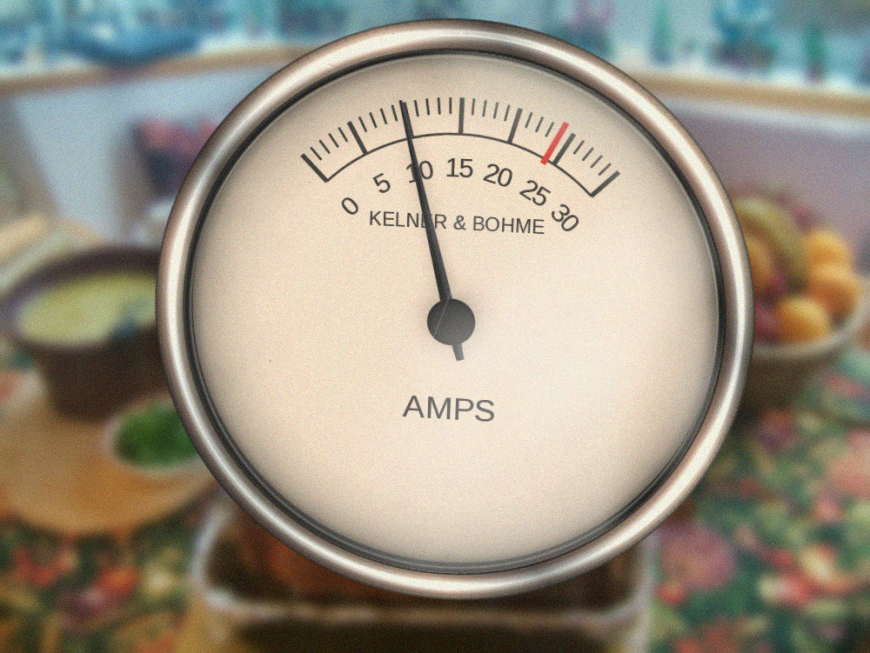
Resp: {"value": 10, "unit": "A"}
